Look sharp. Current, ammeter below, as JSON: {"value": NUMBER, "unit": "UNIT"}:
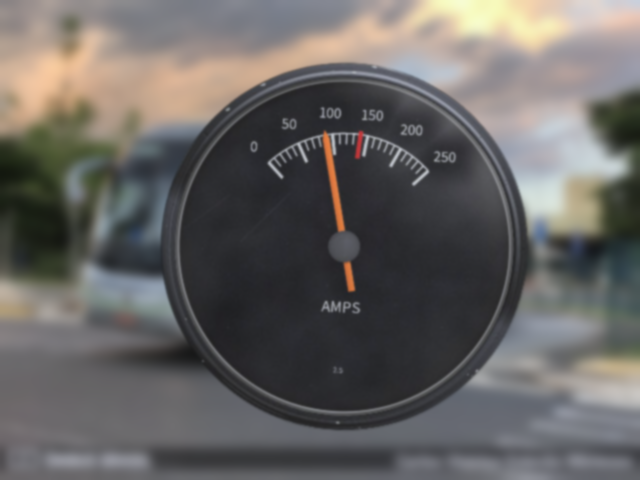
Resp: {"value": 90, "unit": "A"}
